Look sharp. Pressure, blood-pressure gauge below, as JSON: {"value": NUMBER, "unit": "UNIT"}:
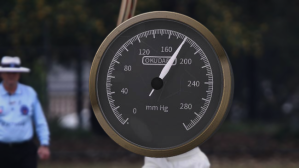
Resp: {"value": 180, "unit": "mmHg"}
